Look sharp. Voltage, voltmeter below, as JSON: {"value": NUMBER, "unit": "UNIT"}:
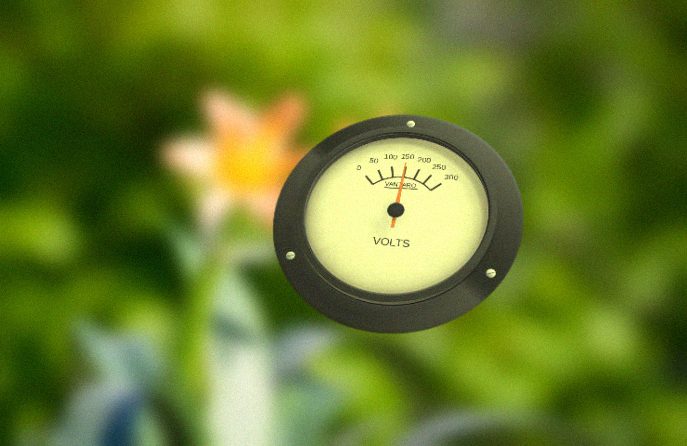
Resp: {"value": 150, "unit": "V"}
